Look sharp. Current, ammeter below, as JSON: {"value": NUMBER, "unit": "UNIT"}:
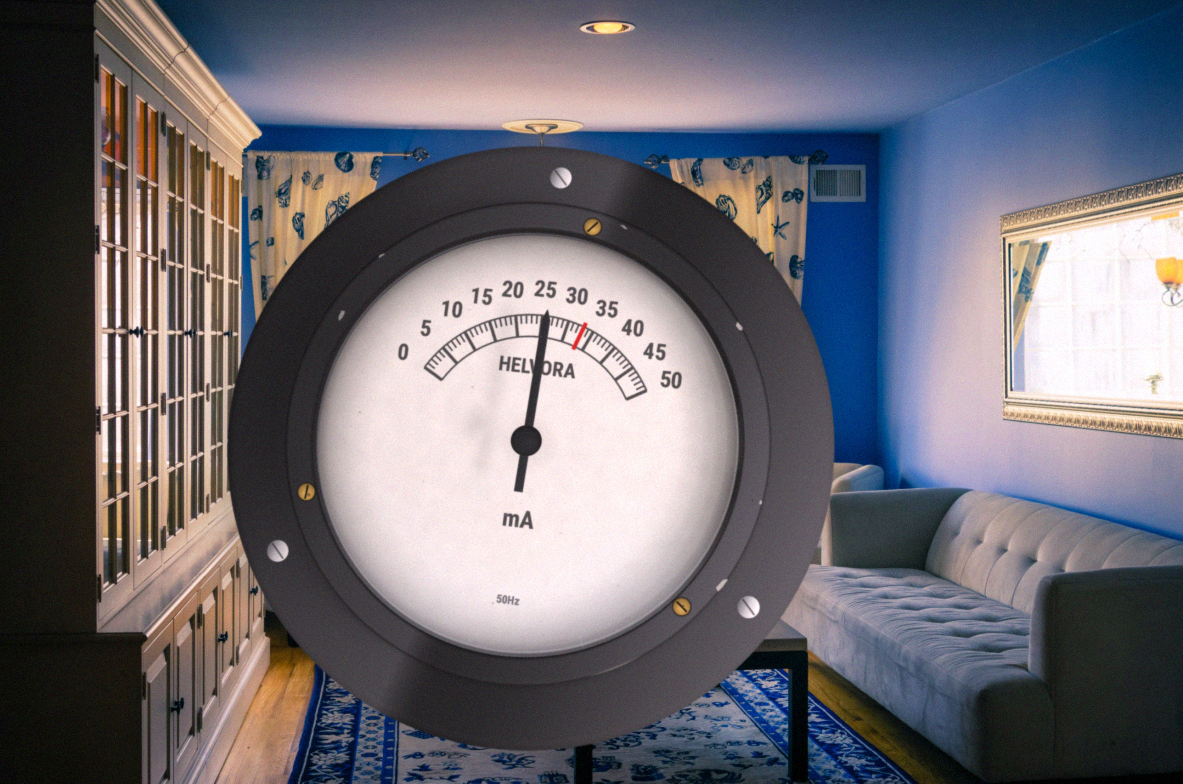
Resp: {"value": 26, "unit": "mA"}
